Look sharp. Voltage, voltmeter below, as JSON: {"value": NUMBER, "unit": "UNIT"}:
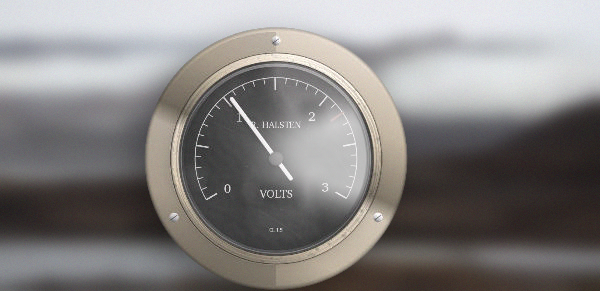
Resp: {"value": 1.05, "unit": "V"}
